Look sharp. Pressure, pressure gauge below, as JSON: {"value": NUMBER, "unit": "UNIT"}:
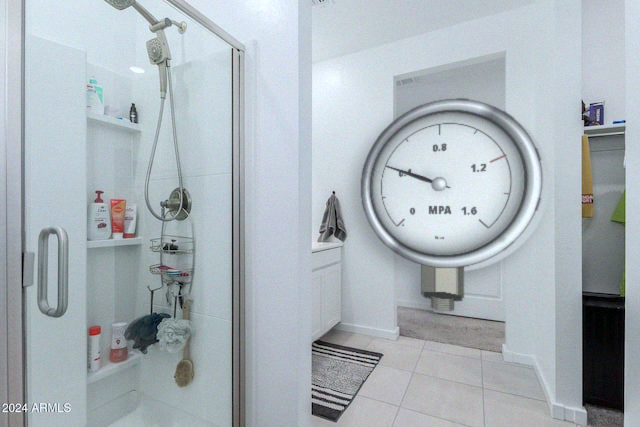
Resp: {"value": 0.4, "unit": "MPa"}
